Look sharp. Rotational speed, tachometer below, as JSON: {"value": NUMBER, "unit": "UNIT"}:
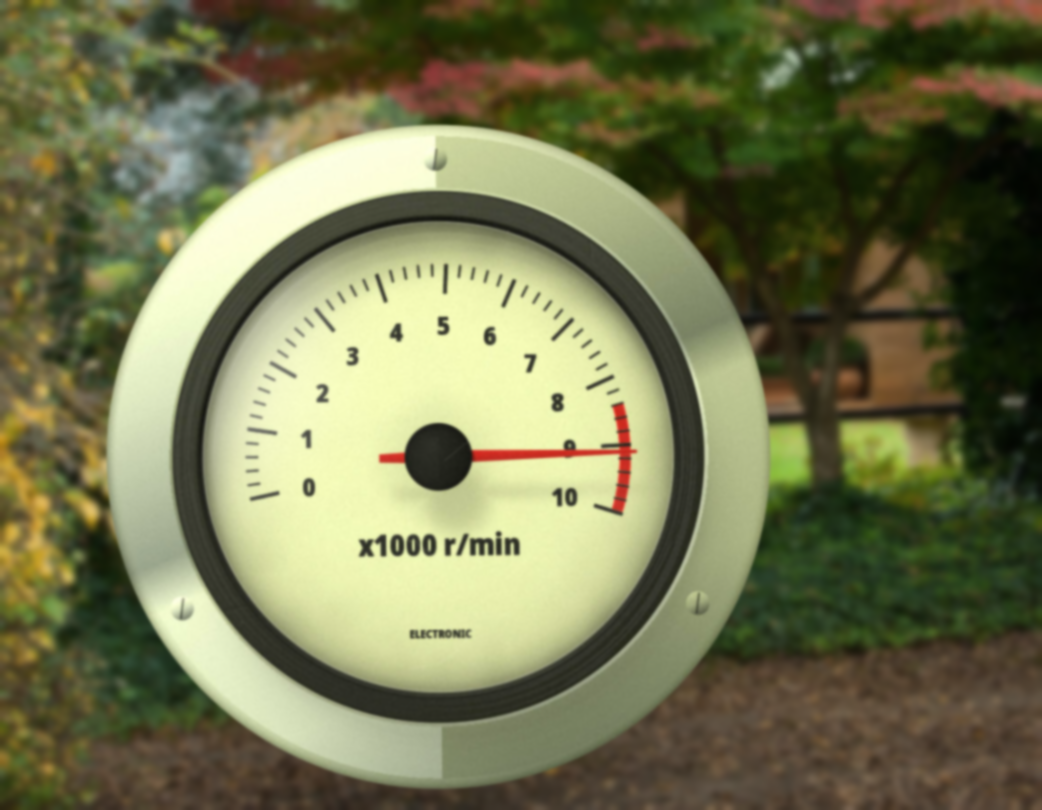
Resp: {"value": 9100, "unit": "rpm"}
